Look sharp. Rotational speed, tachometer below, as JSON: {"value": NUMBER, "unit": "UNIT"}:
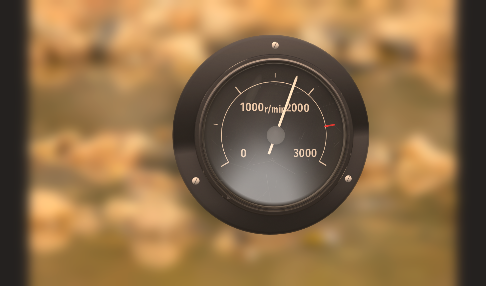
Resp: {"value": 1750, "unit": "rpm"}
